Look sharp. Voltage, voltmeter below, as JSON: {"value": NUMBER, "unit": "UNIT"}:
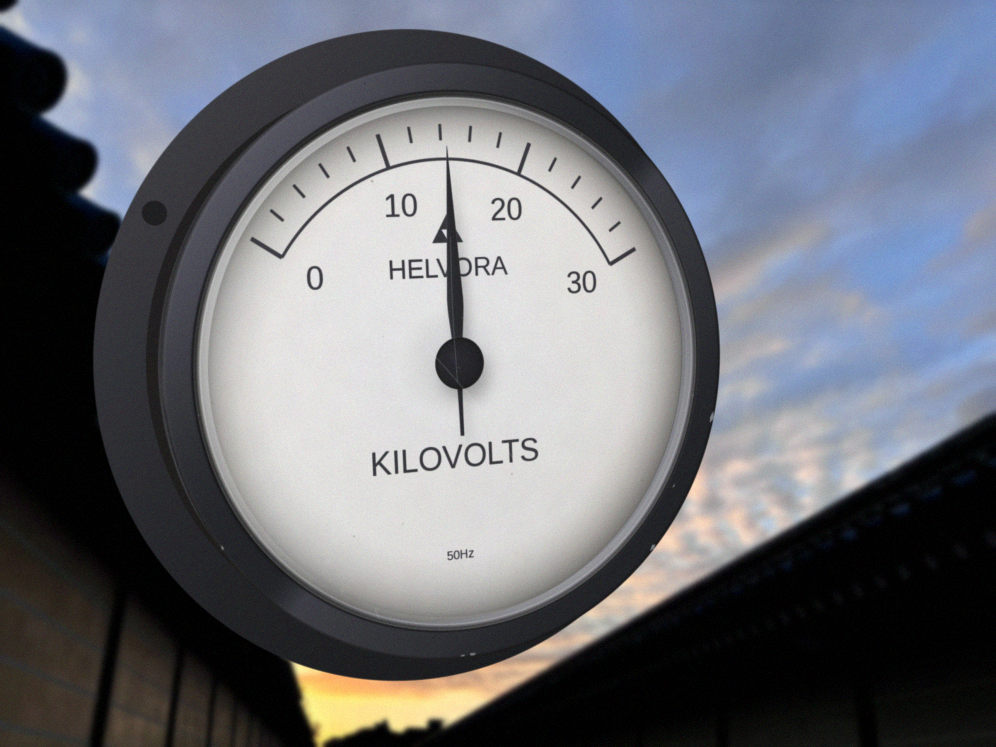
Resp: {"value": 14, "unit": "kV"}
